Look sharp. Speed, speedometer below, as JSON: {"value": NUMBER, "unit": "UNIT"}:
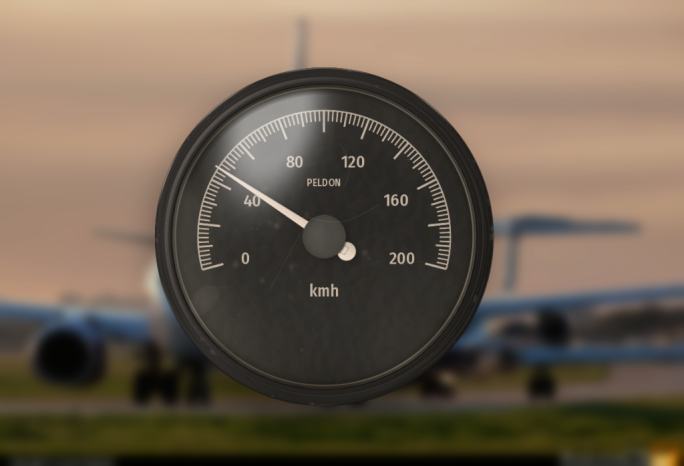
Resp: {"value": 46, "unit": "km/h"}
